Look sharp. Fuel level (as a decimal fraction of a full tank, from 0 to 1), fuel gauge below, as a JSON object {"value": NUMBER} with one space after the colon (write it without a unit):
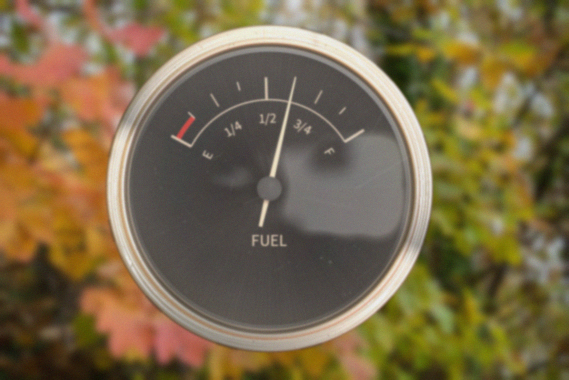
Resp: {"value": 0.625}
